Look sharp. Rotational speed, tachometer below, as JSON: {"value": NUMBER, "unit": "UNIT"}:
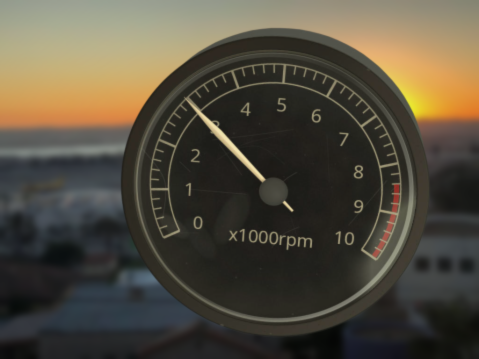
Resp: {"value": 3000, "unit": "rpm"}
